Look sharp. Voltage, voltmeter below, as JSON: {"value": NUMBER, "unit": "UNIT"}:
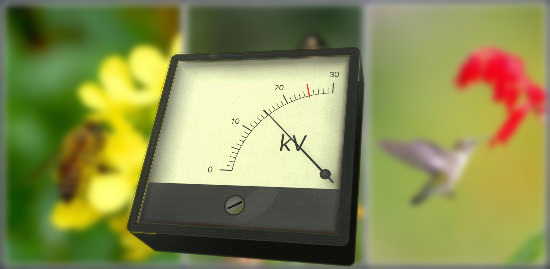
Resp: {"value": 15, "unit": "kV"}
